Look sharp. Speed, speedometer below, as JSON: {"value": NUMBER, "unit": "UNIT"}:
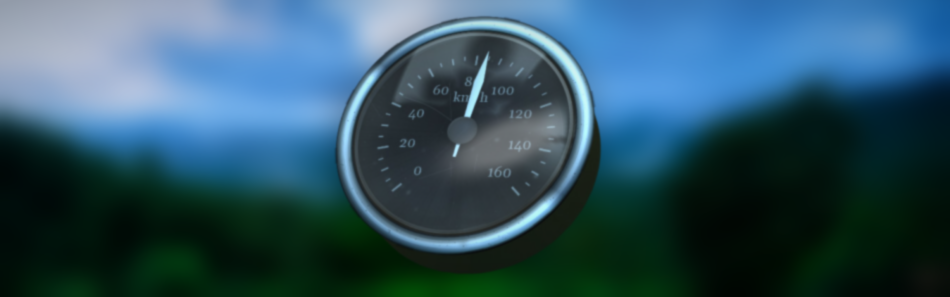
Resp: {"value": 85, "unit": "km/h"}
